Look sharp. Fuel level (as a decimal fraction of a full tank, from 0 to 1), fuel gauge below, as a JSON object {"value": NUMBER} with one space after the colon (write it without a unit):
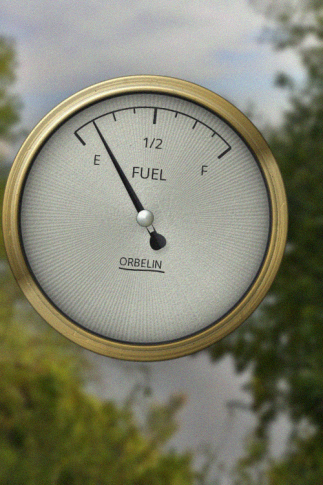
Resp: {"value": 0.125}
